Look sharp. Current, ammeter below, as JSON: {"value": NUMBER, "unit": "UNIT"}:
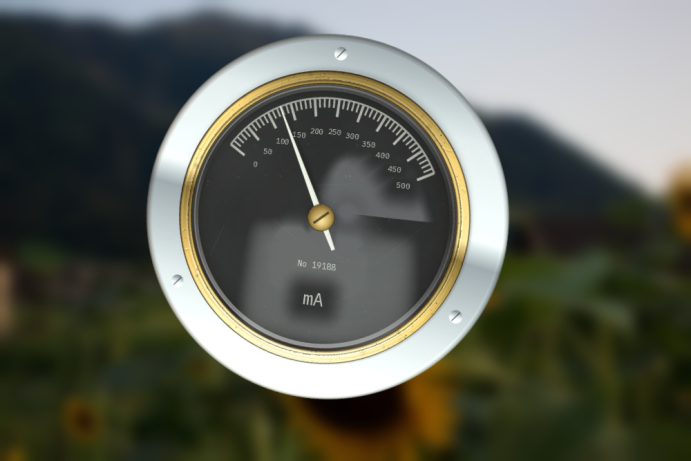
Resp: {"value": 130, "unit": "mA"}
